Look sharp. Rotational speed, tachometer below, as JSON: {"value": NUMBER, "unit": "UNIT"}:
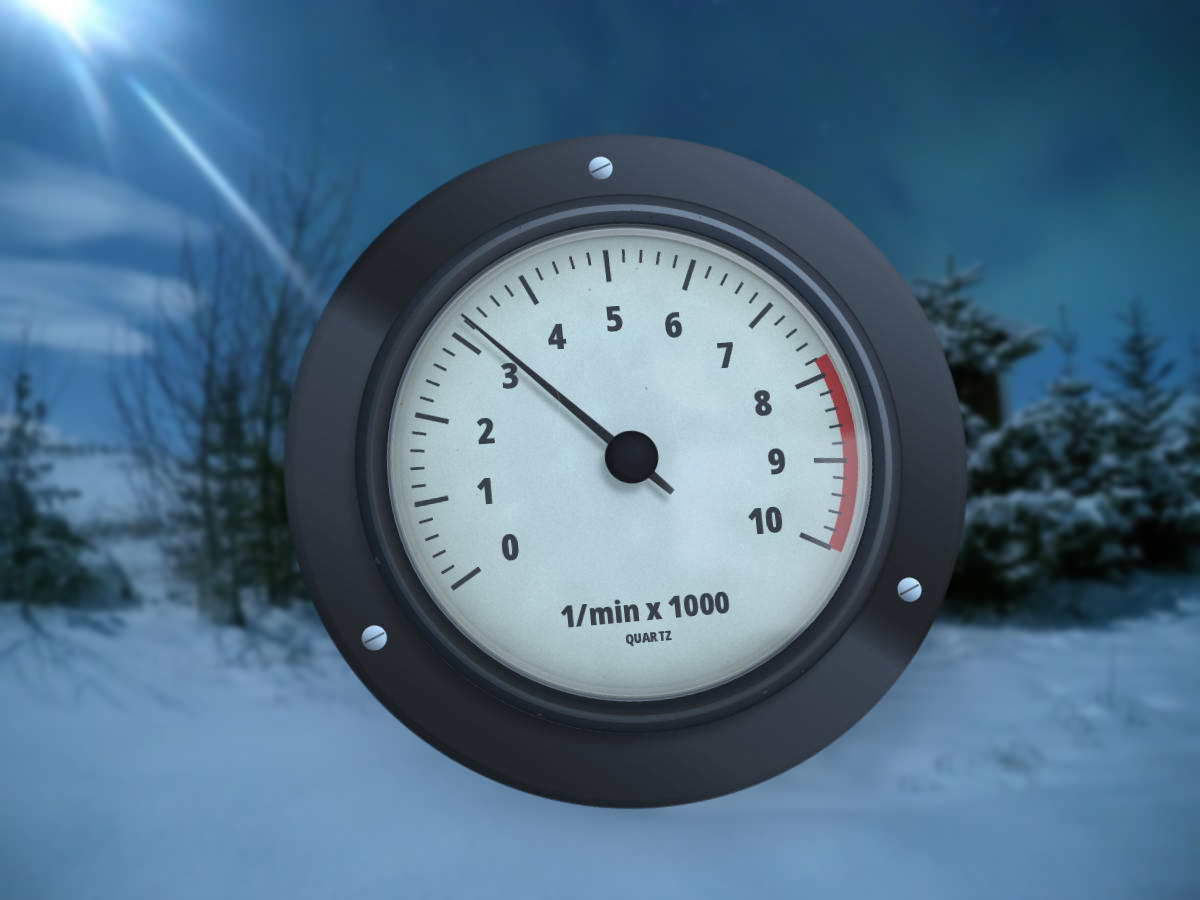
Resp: {"value": 3200, "unit": "rpm"}
